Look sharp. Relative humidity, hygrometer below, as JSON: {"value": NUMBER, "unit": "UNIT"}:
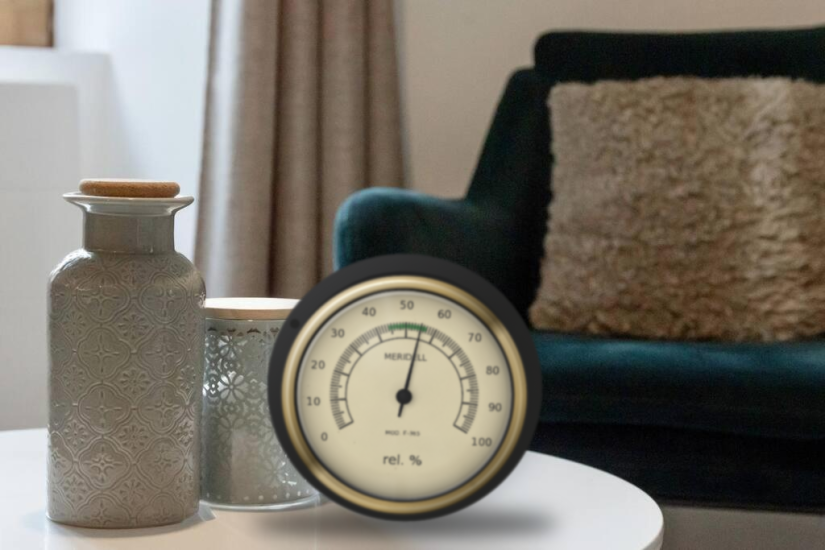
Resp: {"value": 55, "unit": "%"}
